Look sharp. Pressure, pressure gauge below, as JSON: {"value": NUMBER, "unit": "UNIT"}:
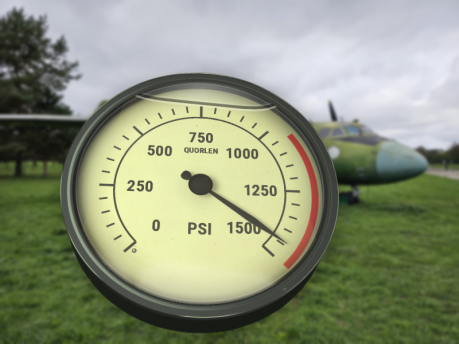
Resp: {"value": 1450, "unit": "psi"}
